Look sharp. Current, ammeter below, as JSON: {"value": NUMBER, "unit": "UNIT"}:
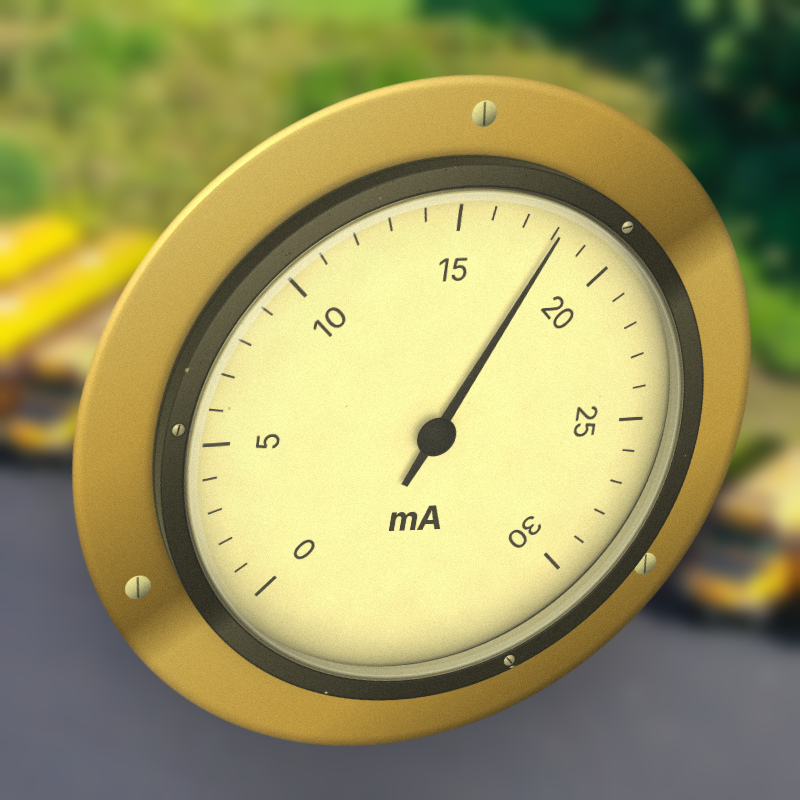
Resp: {"value": 18, "unit": "mA"}
